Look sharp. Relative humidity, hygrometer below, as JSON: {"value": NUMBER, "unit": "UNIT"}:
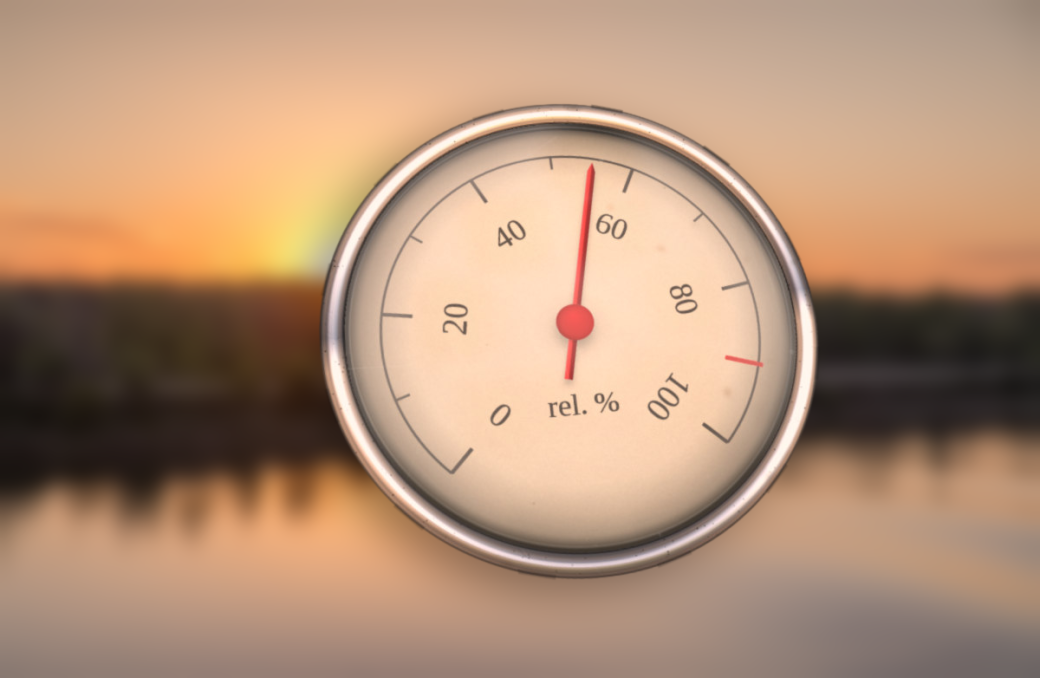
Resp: {"value": 55, "unit": "%"}
